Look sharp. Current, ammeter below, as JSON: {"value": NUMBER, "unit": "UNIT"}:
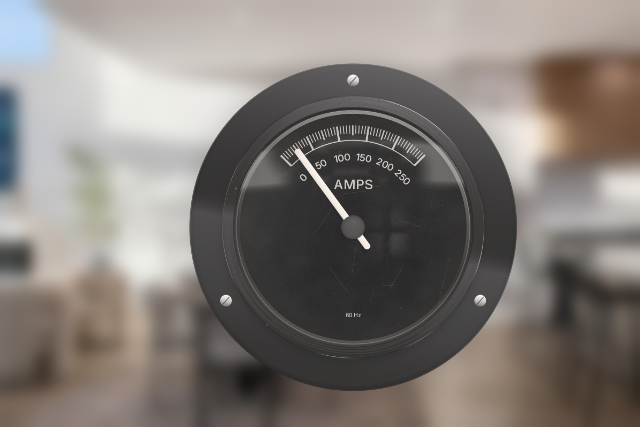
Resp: {"value": 25, "unit": "A"}
